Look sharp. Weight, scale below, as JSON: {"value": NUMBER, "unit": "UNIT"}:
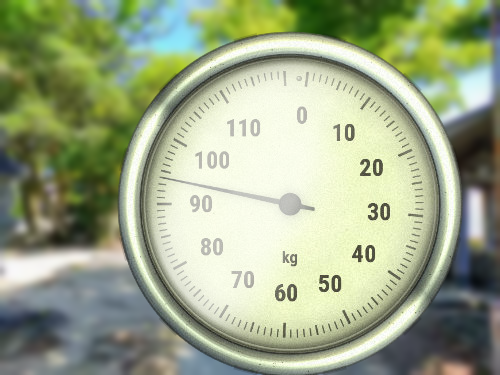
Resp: {"value": 94, "unit": "kg"}
